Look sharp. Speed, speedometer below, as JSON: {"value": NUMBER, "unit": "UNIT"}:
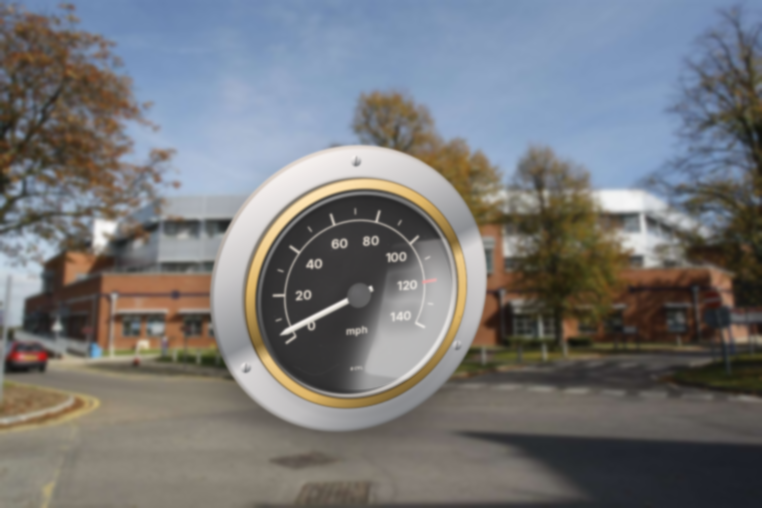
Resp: {"value": 5, "unit": "mph"}
